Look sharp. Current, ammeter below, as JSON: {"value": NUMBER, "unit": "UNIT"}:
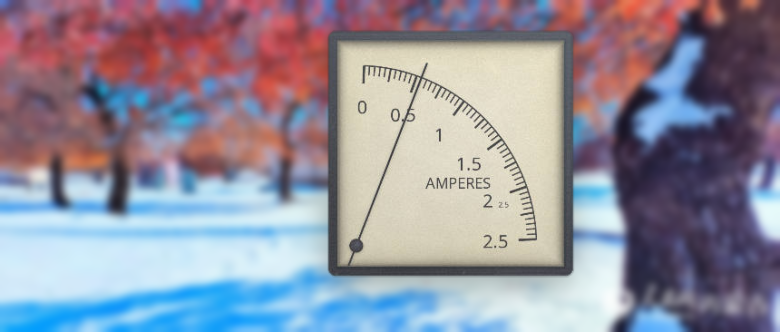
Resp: {"value": 0.55, "unit": "A"}
